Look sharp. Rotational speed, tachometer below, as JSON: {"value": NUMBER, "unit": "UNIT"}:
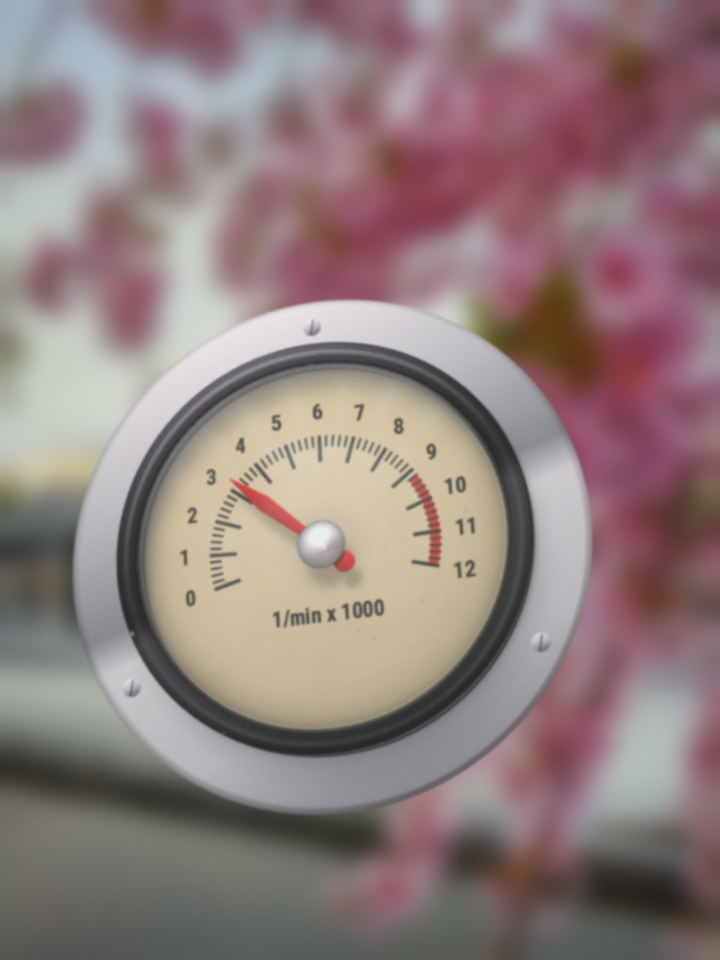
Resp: {"value": 3200, "unit": "rpm"}
